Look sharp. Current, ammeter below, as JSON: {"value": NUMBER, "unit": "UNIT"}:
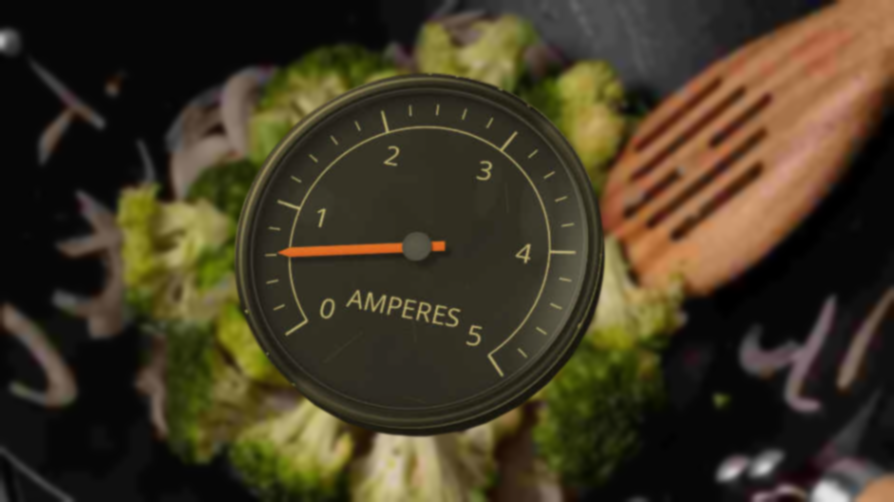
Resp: {"value": 0.6, "unit": "A"}
